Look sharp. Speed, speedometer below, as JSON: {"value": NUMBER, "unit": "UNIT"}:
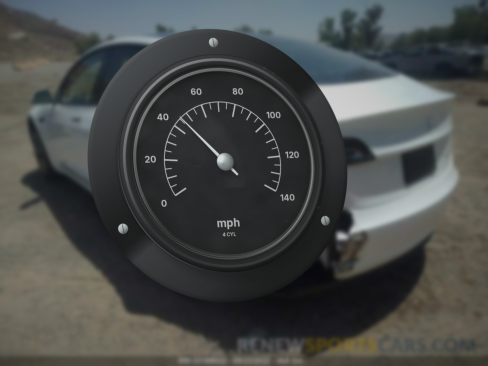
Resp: {"value": 45, "unit": "mph"}
